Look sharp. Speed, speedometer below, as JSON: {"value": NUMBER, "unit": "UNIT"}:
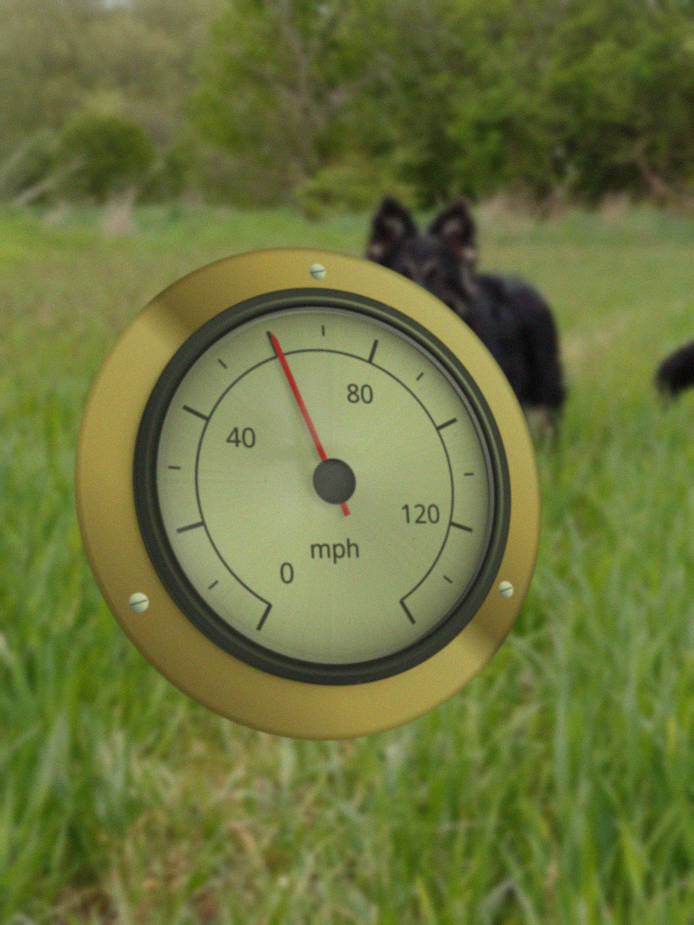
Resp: {"value": 60, "unit": "mph"}
